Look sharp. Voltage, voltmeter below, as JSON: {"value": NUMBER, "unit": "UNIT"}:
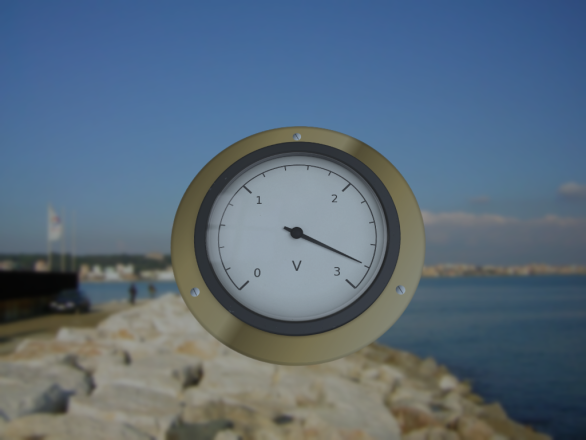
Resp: {"value": 2.8, "unit": "V"}
